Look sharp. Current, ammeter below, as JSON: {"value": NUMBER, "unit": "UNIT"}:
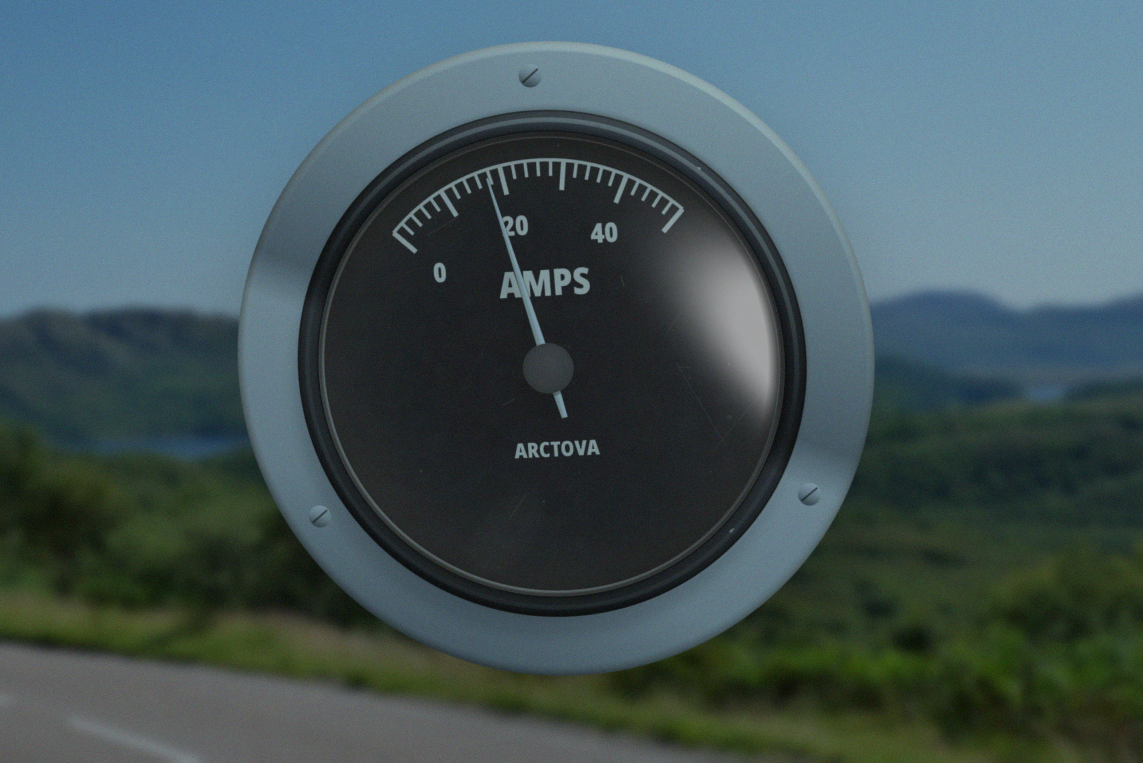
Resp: {"value": 18, "unit": "A"}
